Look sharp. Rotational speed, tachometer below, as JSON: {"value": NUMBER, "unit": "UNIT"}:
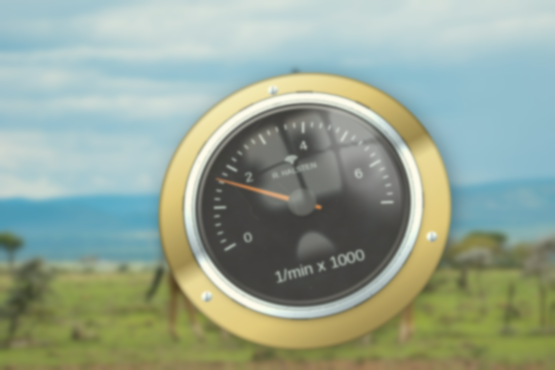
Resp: {"value": 1600, "unit": "rpm"}
